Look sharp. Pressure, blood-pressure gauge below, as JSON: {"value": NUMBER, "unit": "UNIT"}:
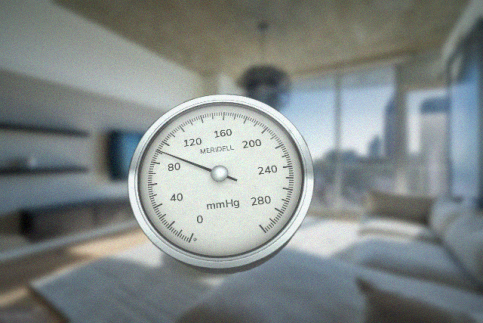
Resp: {"value": 90, "unit": "mmHg"}
